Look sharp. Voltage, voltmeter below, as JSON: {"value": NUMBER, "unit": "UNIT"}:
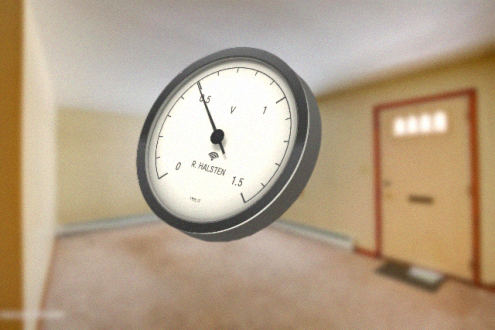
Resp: {"value": 0.5, "unit": "V"}
